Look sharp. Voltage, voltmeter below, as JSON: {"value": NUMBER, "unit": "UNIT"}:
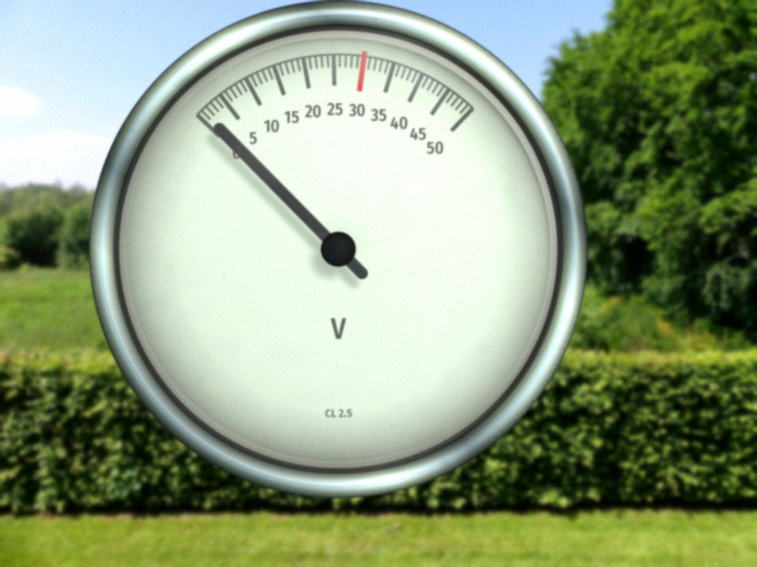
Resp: {"value": 1, "unit": "V"}
